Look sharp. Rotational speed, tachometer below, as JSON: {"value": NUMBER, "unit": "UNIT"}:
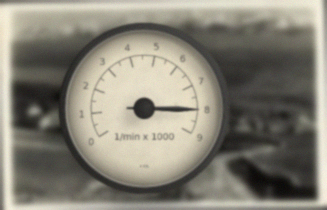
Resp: {"value": 8000, "unit": "rpm"}
